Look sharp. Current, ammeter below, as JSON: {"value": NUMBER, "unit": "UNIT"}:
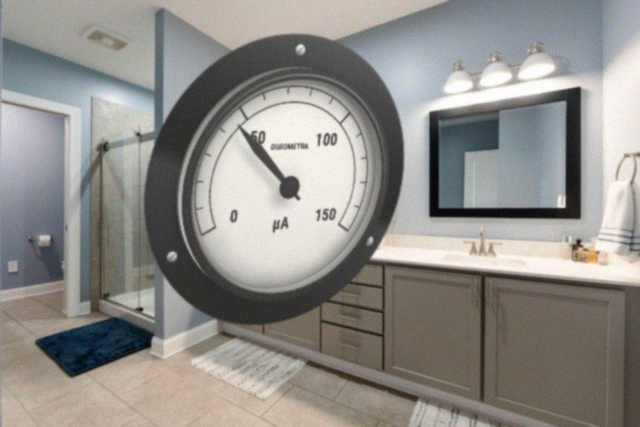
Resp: {"value": 45, "unit": "µA"}
